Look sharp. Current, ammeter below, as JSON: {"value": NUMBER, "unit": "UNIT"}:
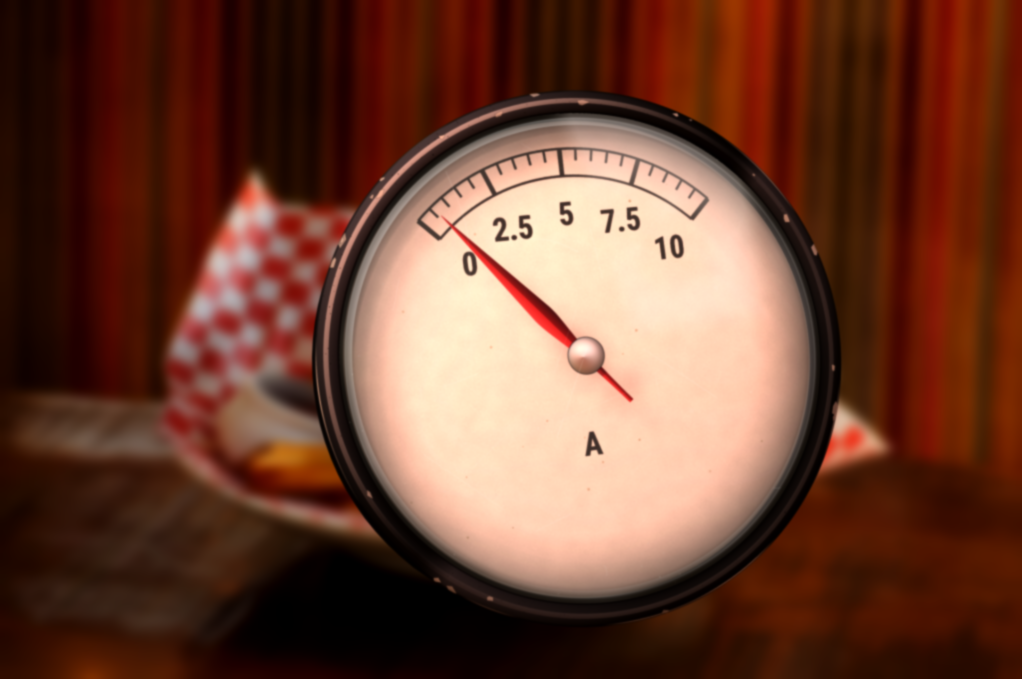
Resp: {"value": 0.5, "unit": "A"}
